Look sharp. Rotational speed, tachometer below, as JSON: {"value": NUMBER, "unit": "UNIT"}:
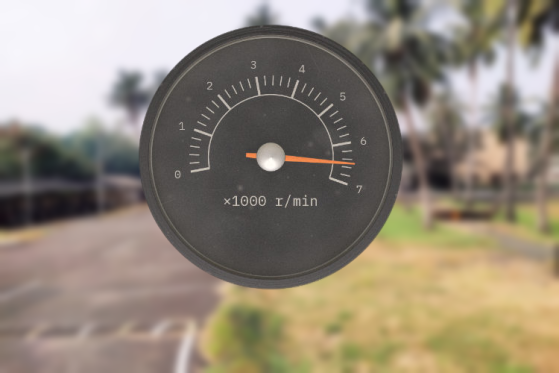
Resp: {"value": 6500, "unit": "rpm"}
